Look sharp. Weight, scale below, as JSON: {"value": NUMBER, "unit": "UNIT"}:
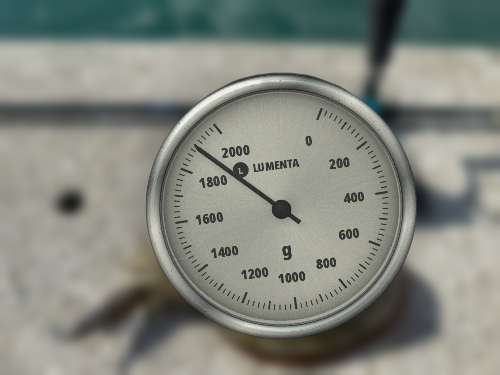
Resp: {"value": 1900, "unit": "g"}
